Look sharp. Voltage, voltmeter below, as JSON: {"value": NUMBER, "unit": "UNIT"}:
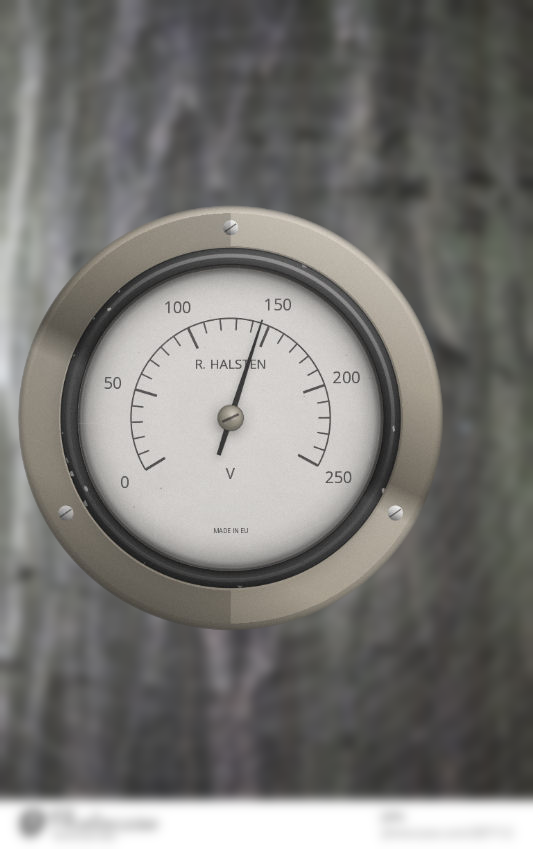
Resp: {"value": 145, "unit": "V"}
